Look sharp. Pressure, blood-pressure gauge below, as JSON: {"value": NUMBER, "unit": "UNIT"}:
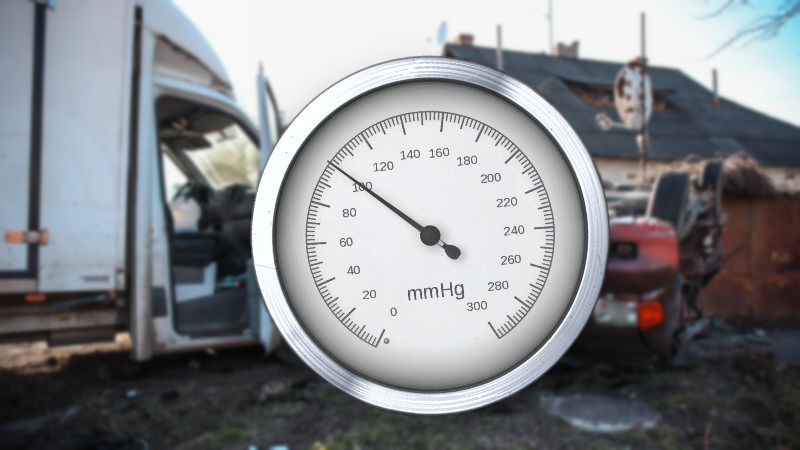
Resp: {"value": 100, "unit": "mmHg"}
